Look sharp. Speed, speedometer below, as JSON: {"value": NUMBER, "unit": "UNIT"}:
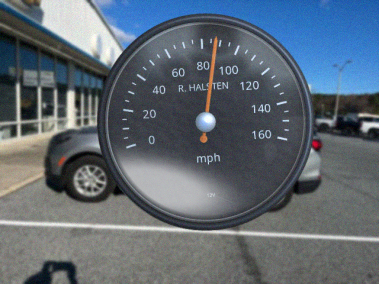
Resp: {"value": 87.5, "unit": "mph"}
